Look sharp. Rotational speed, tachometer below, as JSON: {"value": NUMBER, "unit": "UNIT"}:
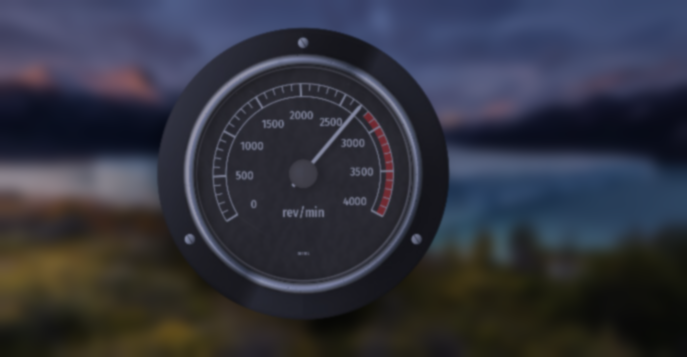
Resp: {"value": 2700, "unit": "rpm"}
